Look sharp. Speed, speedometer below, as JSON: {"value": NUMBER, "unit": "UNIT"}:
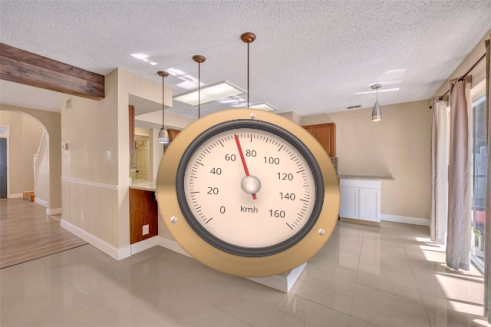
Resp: {"value": 70, "unit": "km/h"}
